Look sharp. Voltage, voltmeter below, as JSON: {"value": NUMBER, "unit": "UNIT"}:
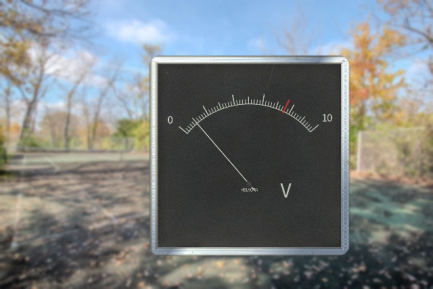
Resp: {"value": 1, "unit": "V"}
